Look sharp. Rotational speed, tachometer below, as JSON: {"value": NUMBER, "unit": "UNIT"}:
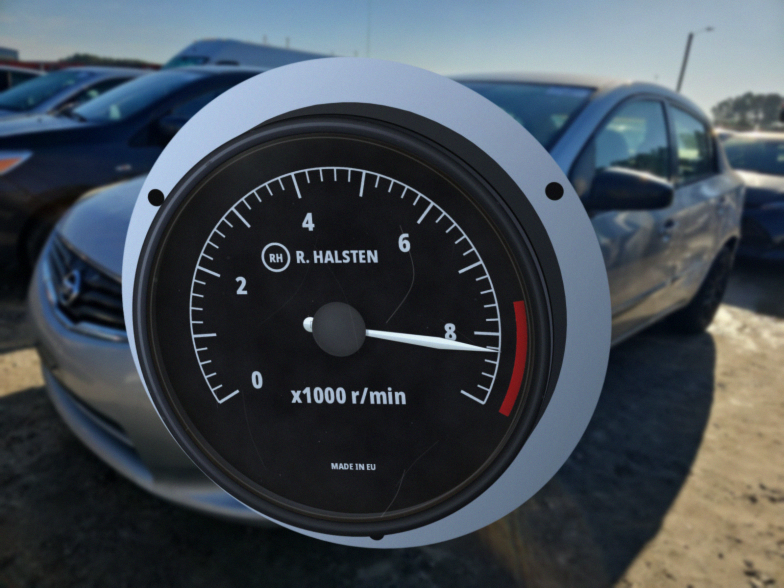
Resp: {"value": 8200, "unit": "rpm"}
